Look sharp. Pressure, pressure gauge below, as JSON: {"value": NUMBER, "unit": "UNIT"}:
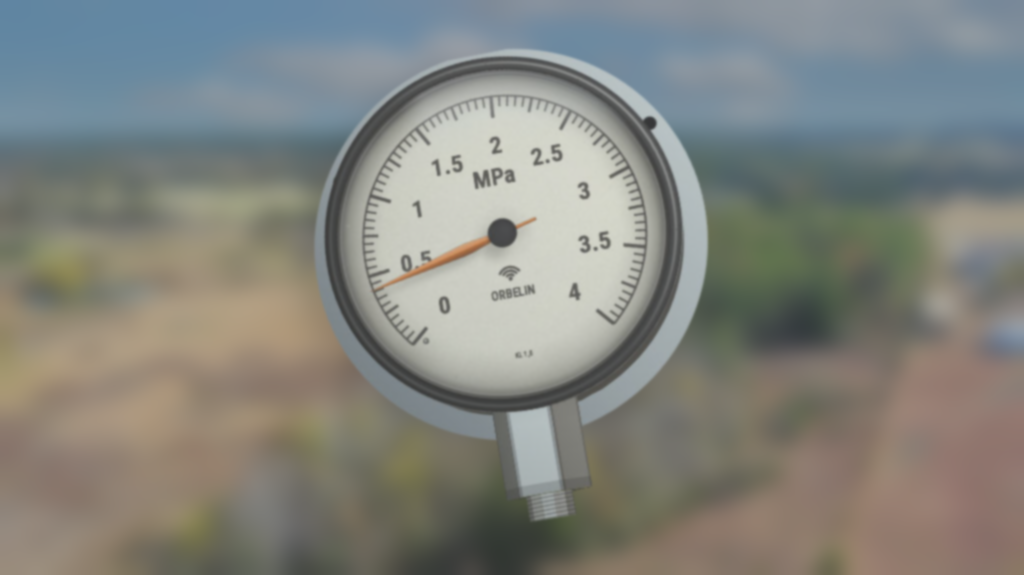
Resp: {"value": 0.4, "unit": "MPa"}
